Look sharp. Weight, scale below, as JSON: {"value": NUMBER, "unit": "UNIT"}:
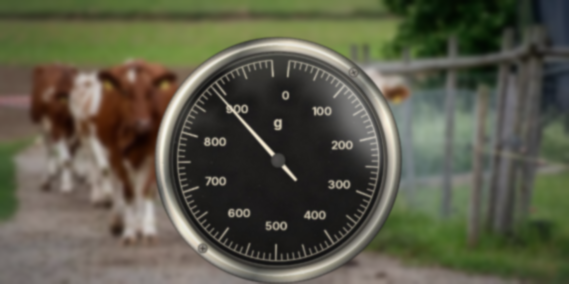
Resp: {"value": 890, "unit": "g"}
